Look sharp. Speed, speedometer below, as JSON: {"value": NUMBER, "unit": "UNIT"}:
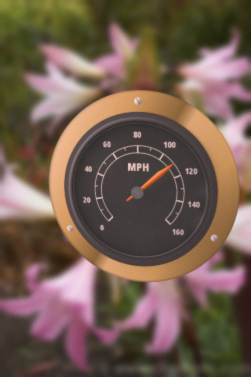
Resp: {"value": 110, "unit": "mph"}
